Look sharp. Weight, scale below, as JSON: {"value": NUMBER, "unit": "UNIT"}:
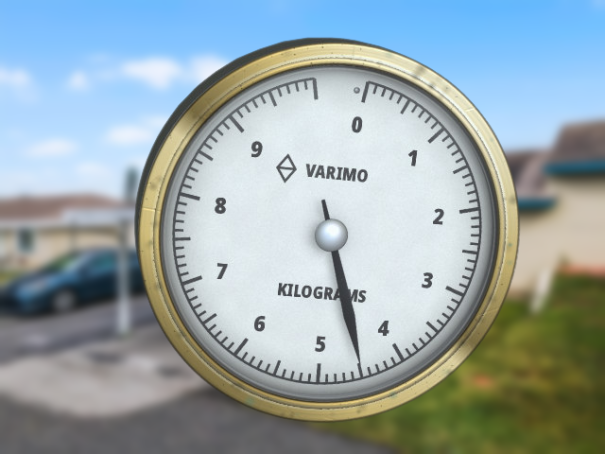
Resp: {"value": 4.5, "unit": "kg"}
